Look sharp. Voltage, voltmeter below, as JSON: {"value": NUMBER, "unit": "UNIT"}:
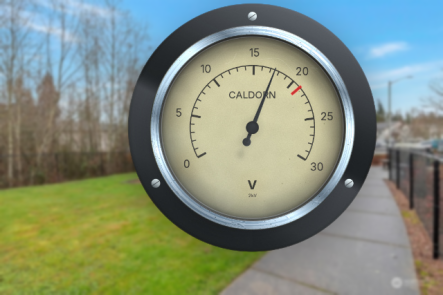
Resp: {"value": 17.5, "unit": "V"}
